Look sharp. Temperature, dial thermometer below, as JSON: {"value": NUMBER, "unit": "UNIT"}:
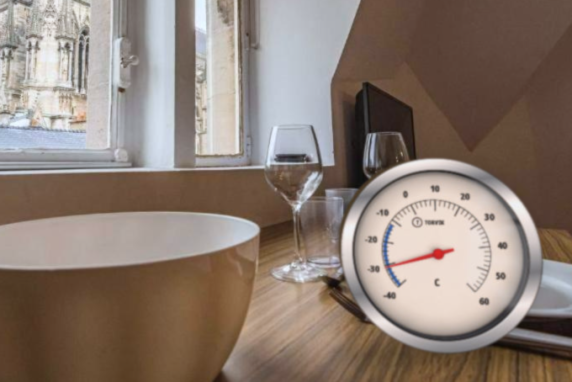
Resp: {"value": -30, "unit": "°C"}
